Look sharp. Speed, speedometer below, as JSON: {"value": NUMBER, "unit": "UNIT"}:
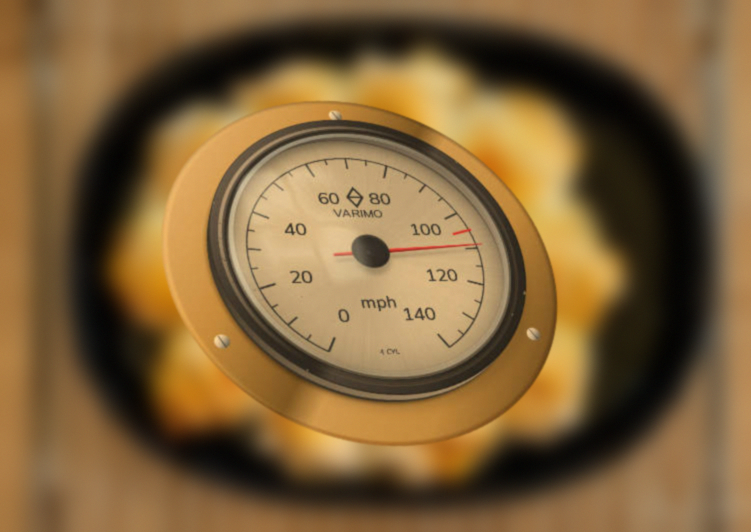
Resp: {"value": 110, "unit": "mph"}
